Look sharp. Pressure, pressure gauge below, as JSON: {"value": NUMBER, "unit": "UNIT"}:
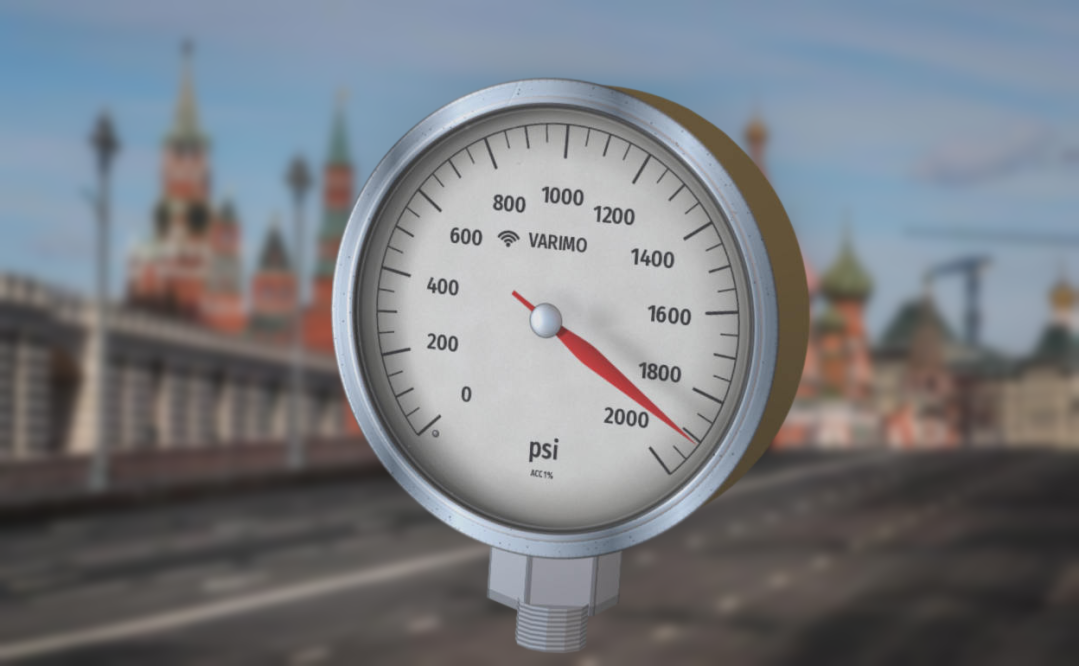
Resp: {"value": 1900, "unit": "psi"}
